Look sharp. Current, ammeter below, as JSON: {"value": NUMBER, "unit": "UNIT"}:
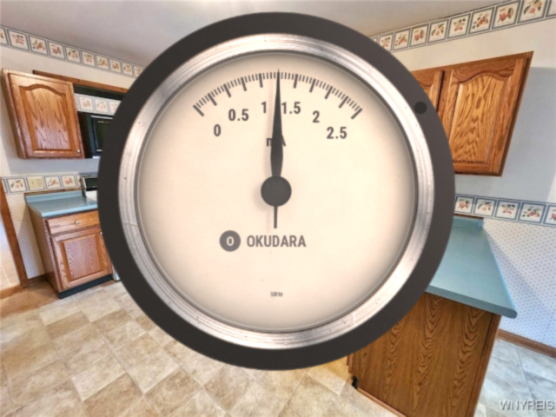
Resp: {"value": 1.25, "unit": "mA"}
